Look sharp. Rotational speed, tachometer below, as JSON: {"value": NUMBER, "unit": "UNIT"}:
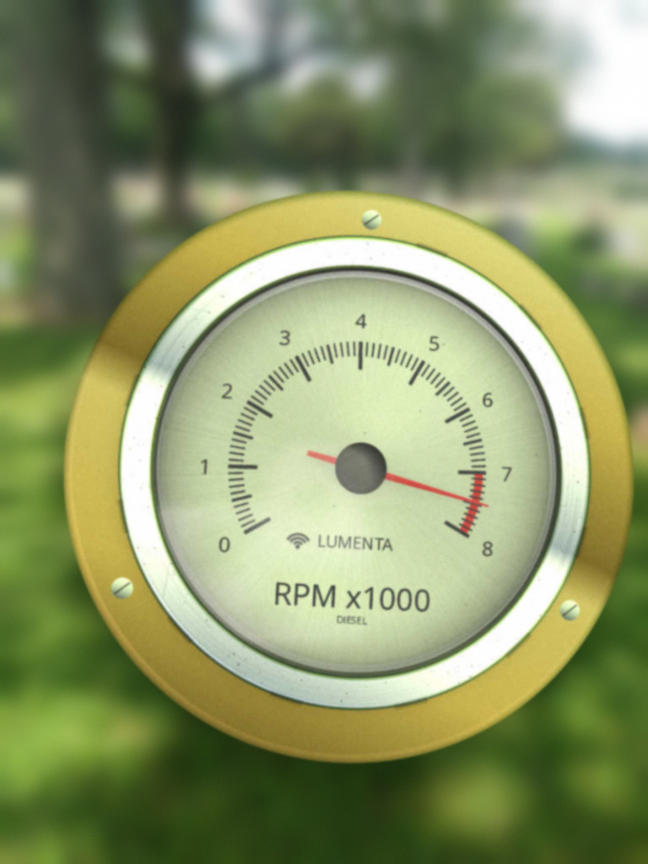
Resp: {"value": 7500, "unit": "rpm"}
